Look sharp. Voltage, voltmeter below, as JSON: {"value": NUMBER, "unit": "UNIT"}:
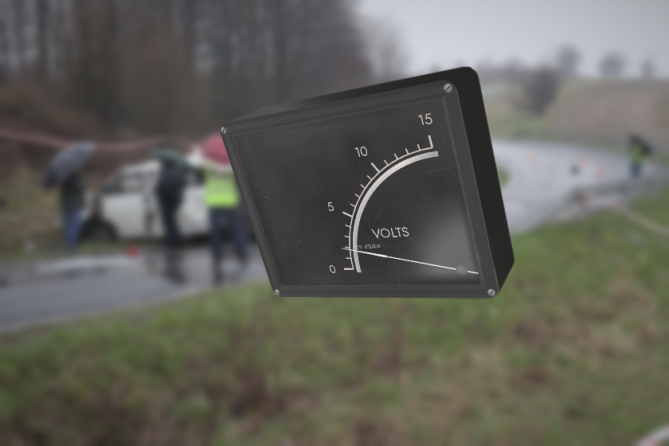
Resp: {"value": 2, "unit": "V"}
